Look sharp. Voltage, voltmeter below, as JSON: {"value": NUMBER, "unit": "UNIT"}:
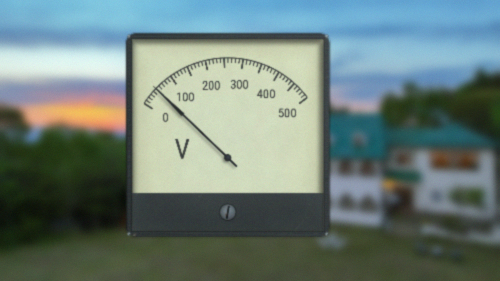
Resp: {"value": 50, "unit": "V"}
